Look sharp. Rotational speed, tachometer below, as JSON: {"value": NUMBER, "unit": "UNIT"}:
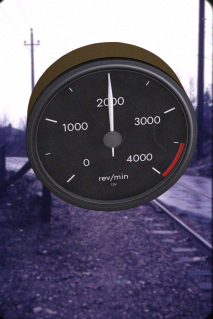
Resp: {"value": 2000, "unit": "rpm"}
